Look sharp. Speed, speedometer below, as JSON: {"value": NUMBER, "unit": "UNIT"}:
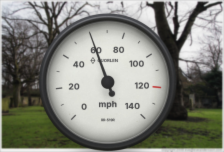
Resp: {"value": 60, "unit": "mph"}
